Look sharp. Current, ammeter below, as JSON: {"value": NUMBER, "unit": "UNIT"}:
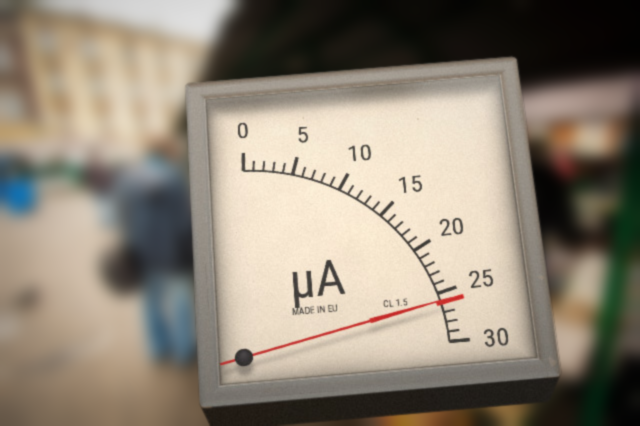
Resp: {"value": 26, "unit": "µA"}
